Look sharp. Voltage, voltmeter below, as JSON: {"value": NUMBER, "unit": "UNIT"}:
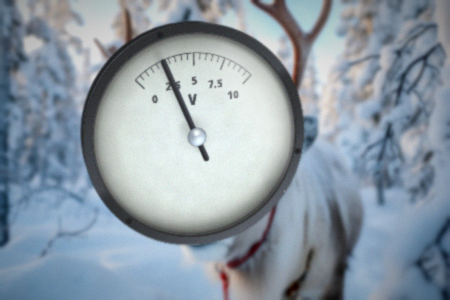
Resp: {"value": 2.5, "unit": "V"}
